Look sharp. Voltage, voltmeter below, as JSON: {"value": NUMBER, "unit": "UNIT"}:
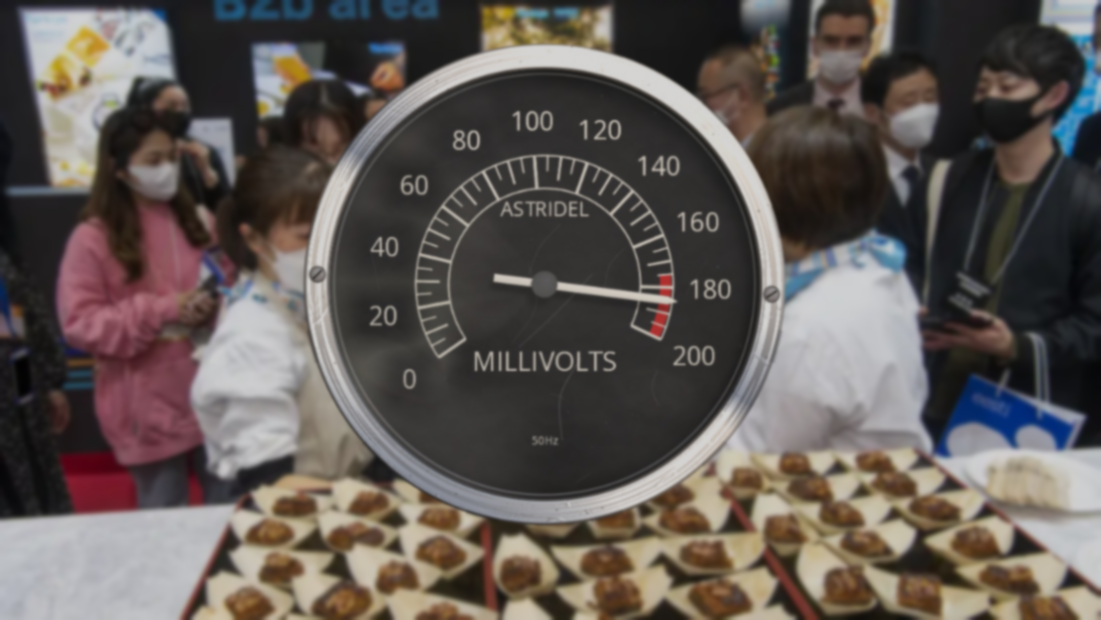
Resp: {"value": 185, "unit": "mV"}
